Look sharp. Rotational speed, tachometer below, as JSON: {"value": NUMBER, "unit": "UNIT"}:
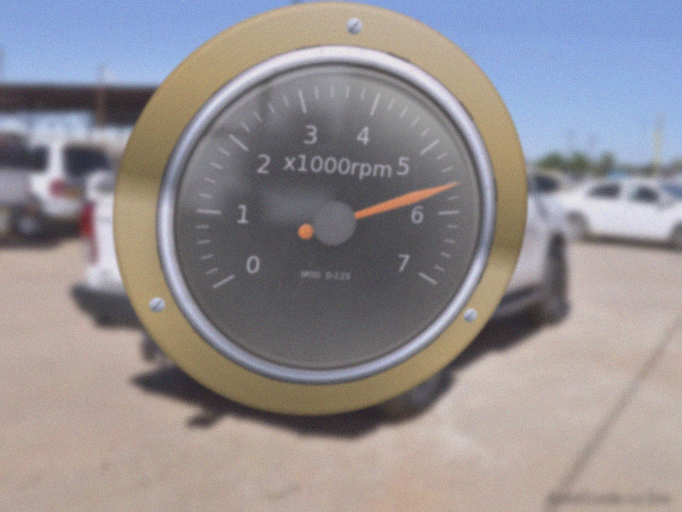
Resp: {"value": 5600, "unit": "rpm"}
